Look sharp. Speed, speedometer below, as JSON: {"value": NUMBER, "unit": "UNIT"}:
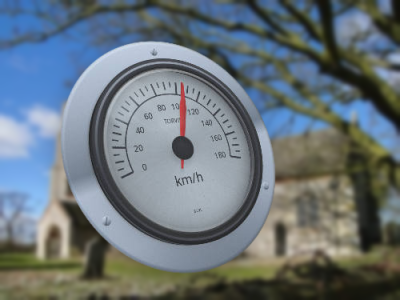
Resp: {"value": 105, "unit": "km/h"}
